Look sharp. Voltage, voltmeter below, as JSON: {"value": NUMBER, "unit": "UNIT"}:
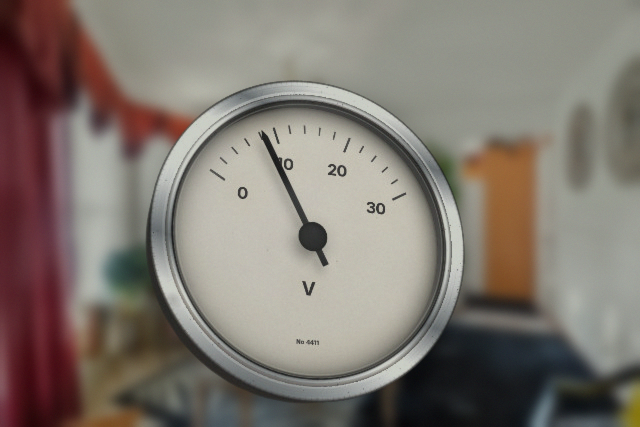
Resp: {"value": 8, "unit": "V"}
